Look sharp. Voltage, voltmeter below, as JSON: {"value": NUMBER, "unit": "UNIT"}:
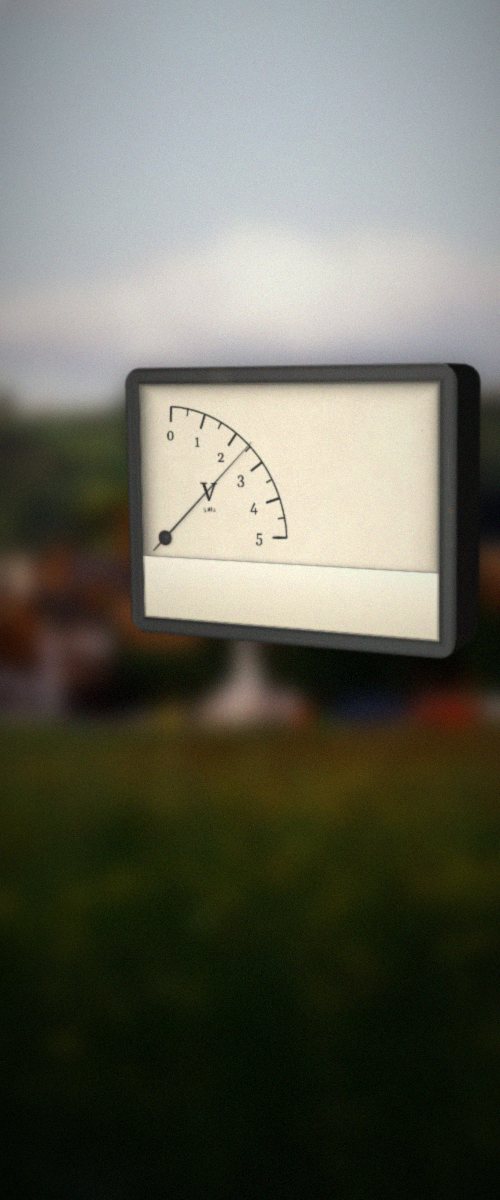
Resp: {"value": 2.5, "unit": "V"}
